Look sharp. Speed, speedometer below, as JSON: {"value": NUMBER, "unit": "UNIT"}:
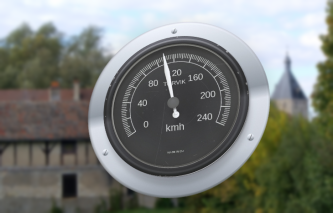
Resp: {"value": 110, "unit": "km/h"}
